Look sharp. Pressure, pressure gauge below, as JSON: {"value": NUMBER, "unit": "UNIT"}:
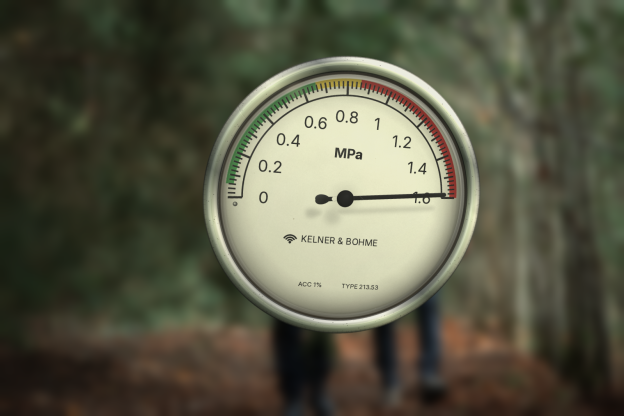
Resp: {"value": 1.58, "unit": "MPa"}
